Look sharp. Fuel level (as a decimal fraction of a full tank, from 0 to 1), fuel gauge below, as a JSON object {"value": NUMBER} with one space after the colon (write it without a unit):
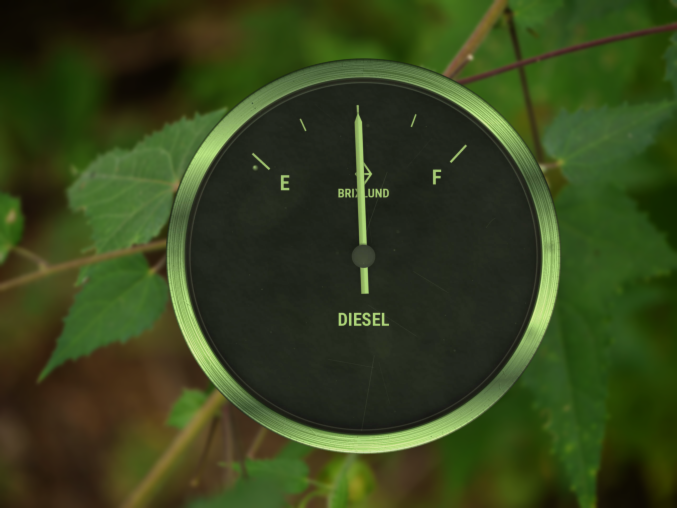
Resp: {"value": 0.5}
